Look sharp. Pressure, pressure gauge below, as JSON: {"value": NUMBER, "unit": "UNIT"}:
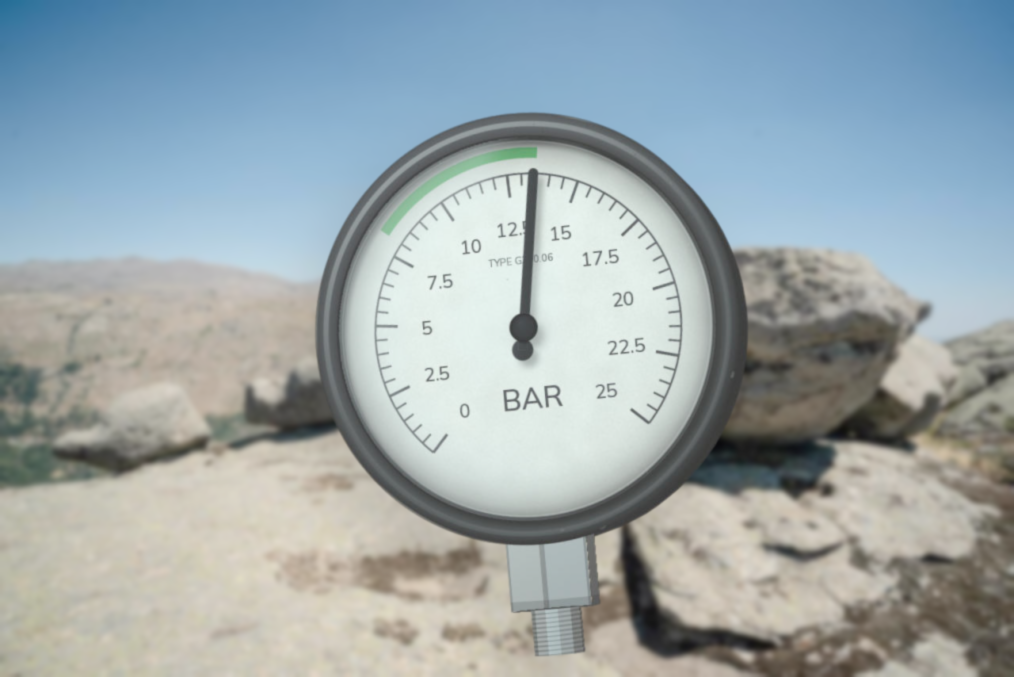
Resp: {"value": 13.5, "unit": "bar"}
